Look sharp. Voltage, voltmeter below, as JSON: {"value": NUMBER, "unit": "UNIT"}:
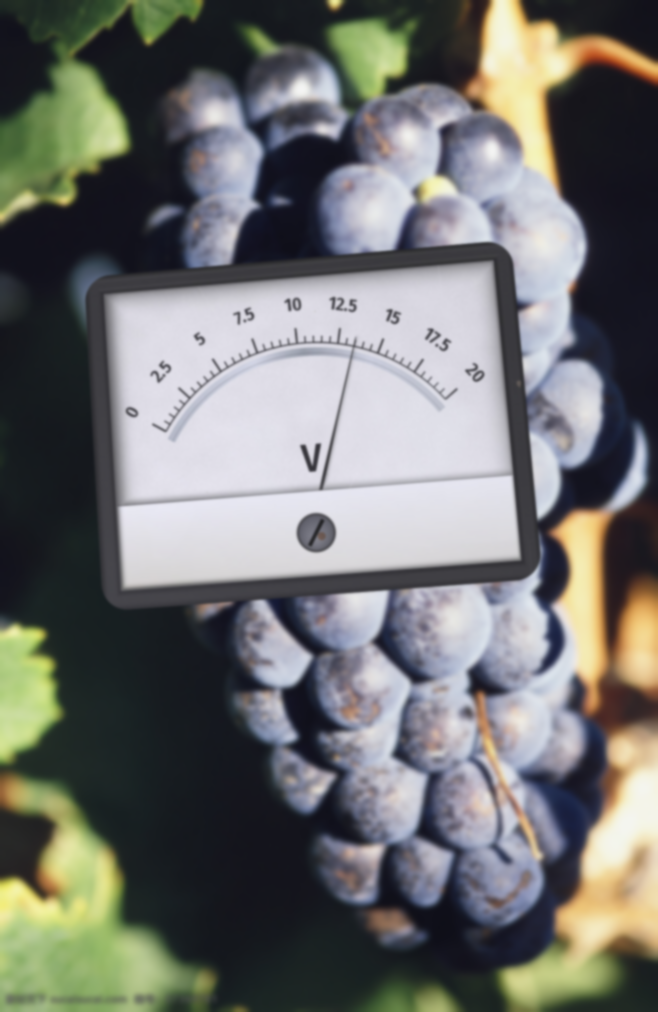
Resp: {"value": 13.5, "unit": "V"}
